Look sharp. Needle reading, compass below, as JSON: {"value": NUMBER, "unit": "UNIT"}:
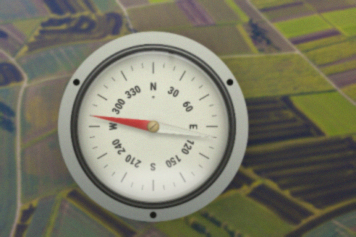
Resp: {"value": 280, "unit": "°"}
